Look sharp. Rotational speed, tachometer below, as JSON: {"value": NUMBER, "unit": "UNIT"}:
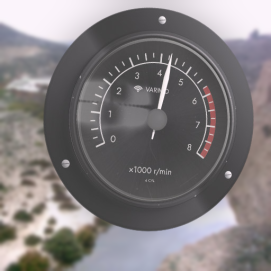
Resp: {"value": 4250, "unit": "rpm"}
